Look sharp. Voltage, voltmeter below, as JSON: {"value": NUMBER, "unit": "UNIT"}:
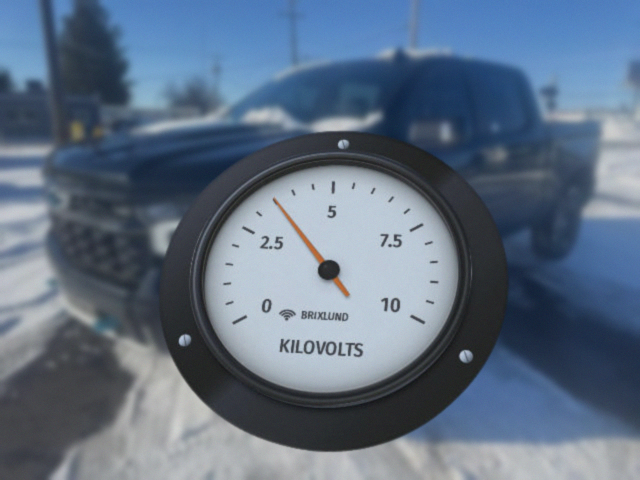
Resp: {"value": 3.5, "unit": "kV"}
